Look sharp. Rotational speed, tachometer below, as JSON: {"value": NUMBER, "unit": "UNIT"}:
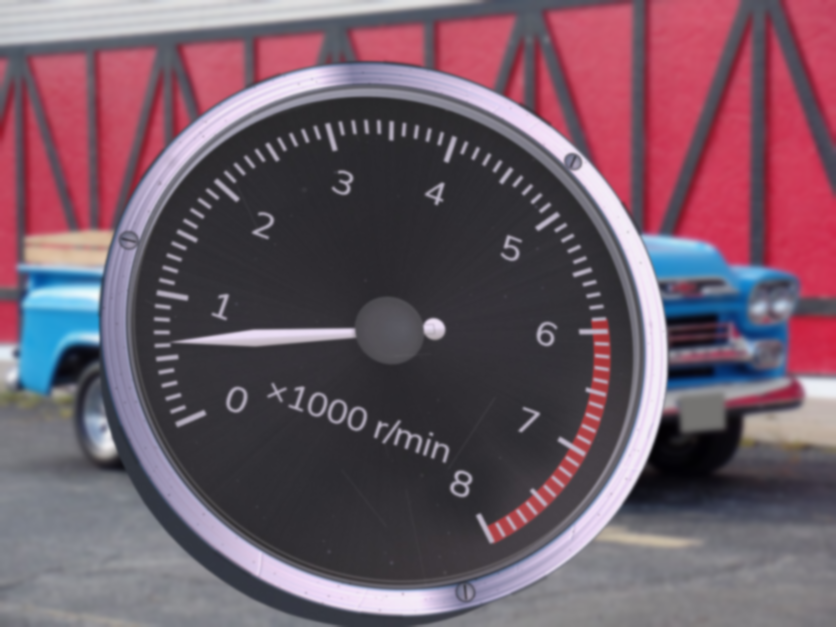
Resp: {"value": 600, "unit": "rpm"}
